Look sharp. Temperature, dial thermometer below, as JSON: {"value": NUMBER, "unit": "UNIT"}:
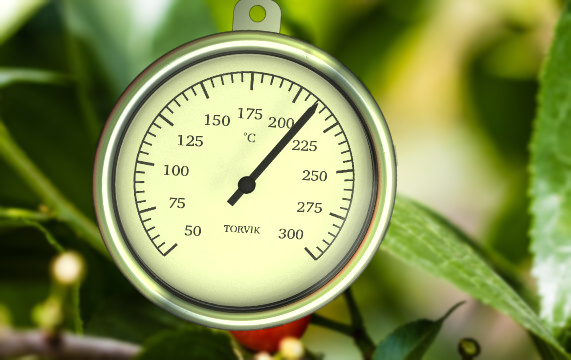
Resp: {"value": 210, "unit": "°C"}
